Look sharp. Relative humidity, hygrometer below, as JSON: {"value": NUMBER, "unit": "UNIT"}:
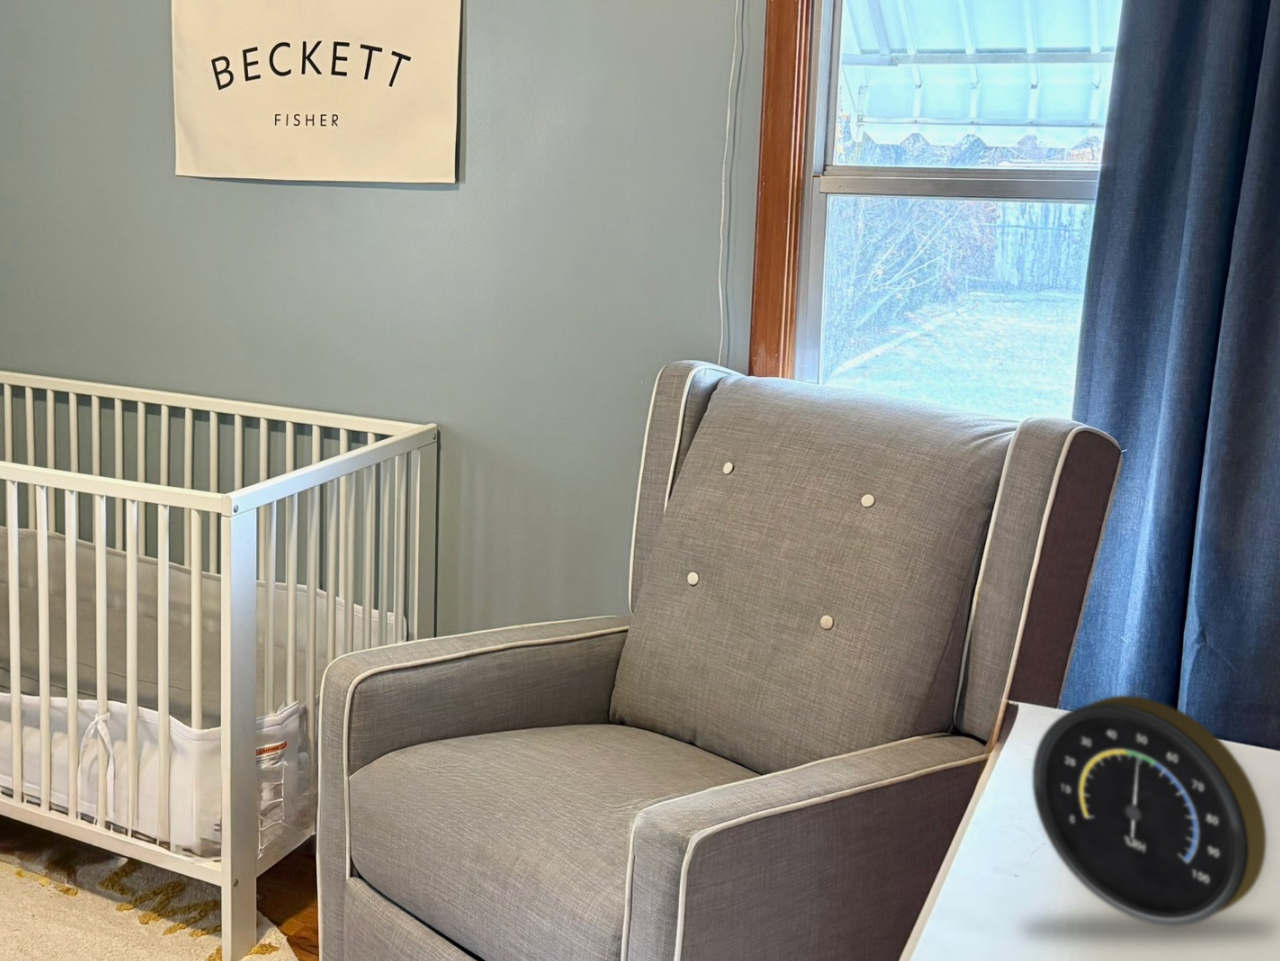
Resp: {"value": 50, "unit": "%"}
